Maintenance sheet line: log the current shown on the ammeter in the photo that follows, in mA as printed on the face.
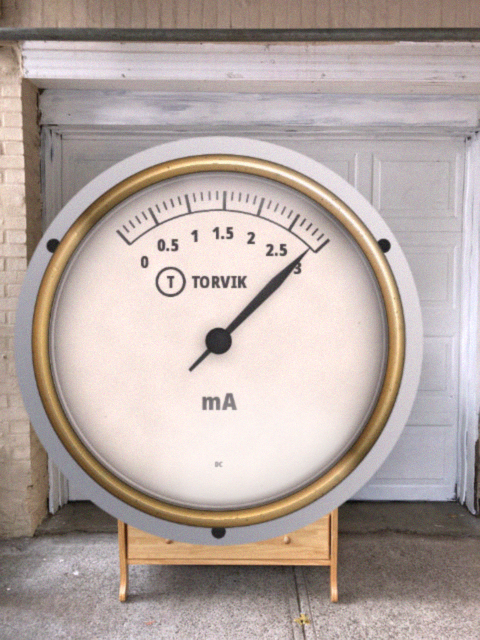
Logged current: 2.9 mA
